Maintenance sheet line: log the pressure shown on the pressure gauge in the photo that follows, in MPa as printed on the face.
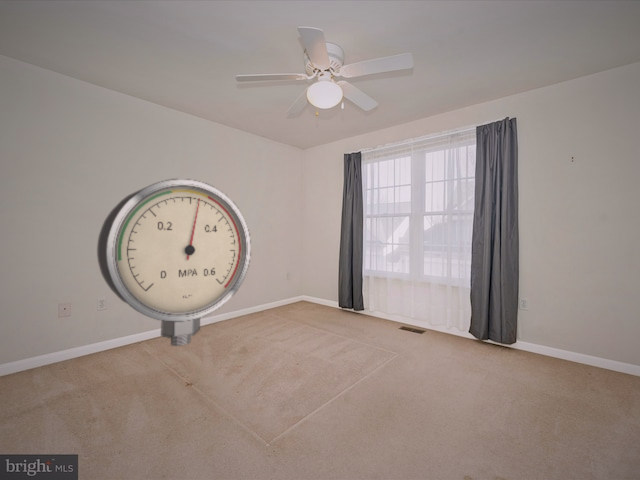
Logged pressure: 0.32 MPa
